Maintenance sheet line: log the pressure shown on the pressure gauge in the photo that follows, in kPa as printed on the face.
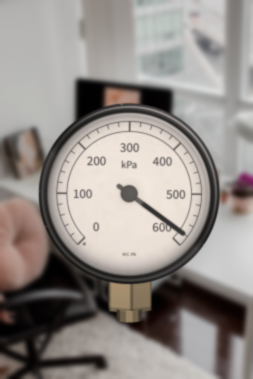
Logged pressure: 580 kPa
